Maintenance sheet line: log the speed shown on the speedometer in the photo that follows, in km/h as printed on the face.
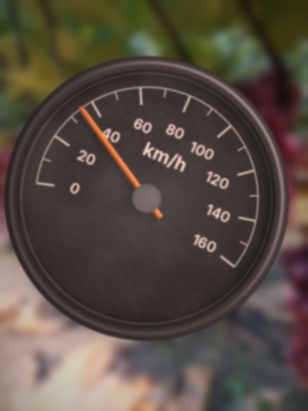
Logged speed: 35 km/h
